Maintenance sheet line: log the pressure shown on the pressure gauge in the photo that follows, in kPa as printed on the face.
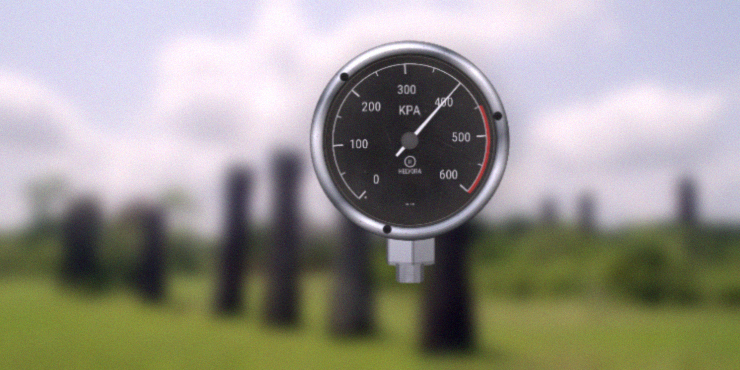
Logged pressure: 400 kPa
